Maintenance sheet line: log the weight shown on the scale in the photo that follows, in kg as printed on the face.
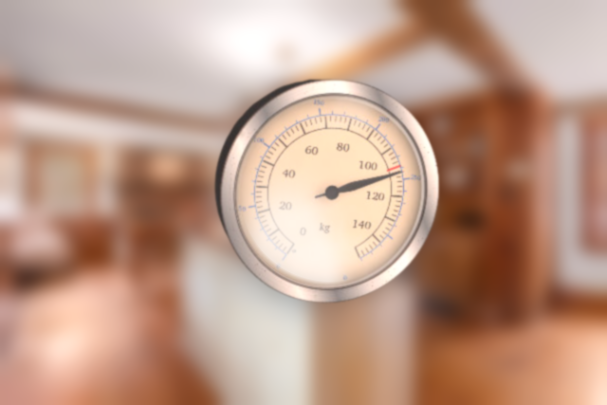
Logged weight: 110 kg
